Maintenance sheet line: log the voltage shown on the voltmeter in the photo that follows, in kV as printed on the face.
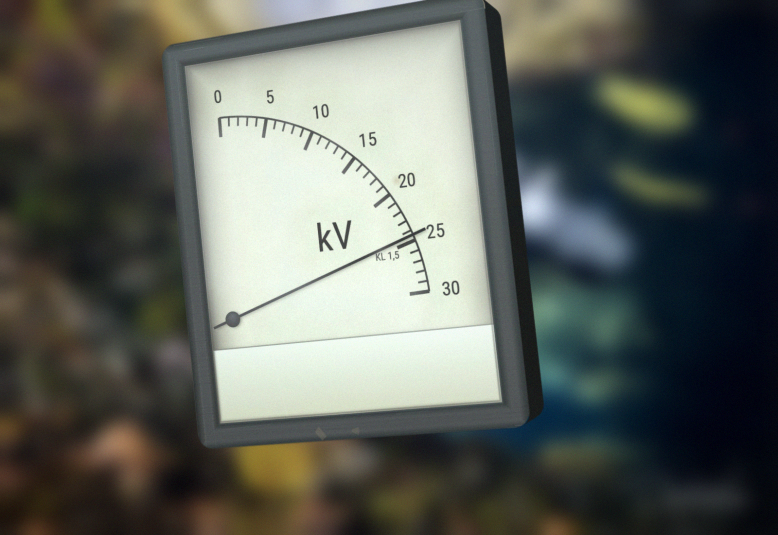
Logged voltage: 24.5 kV
